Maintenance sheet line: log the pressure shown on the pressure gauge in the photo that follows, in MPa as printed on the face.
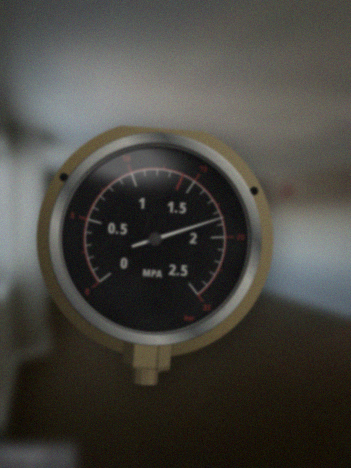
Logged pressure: 1.85 MPa
